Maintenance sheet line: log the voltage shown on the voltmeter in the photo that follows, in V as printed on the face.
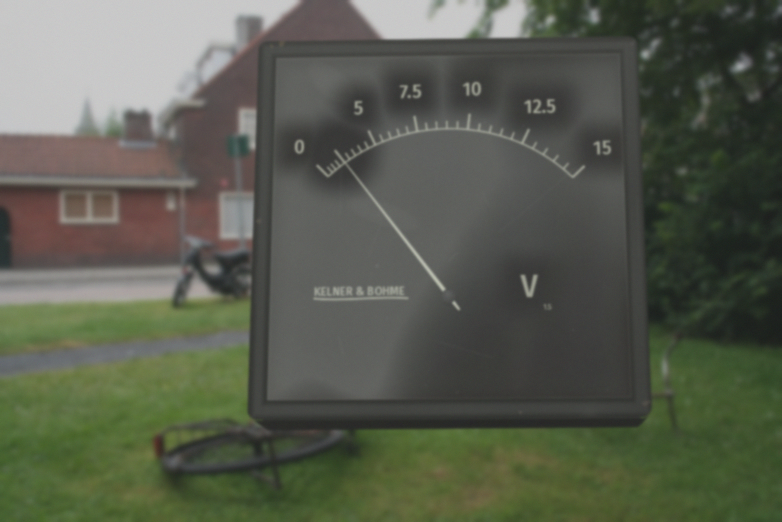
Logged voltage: 2.5 V
